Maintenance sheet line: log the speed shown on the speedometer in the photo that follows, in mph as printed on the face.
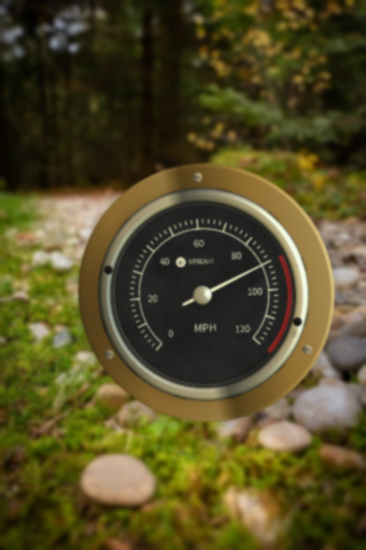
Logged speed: 90 mph
